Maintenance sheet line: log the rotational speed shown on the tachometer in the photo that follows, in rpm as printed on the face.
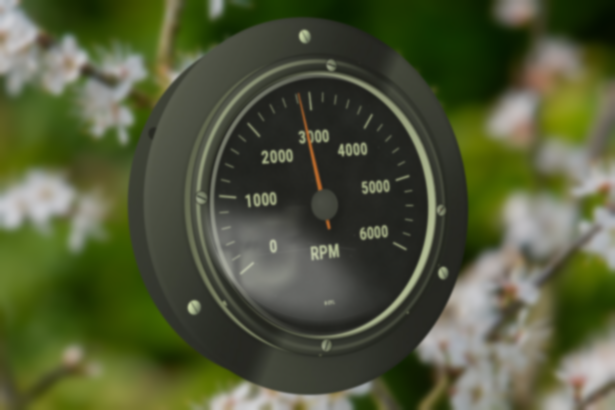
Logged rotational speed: 2800 rpm
